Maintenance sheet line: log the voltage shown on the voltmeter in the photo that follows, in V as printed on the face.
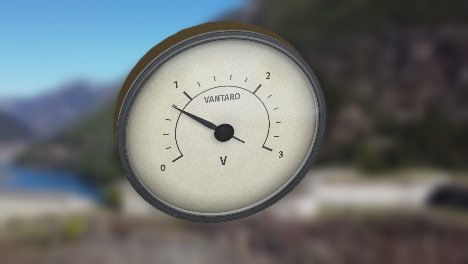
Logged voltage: 0.8 V
